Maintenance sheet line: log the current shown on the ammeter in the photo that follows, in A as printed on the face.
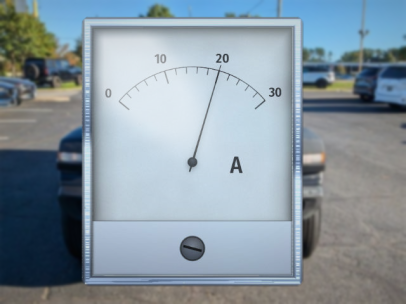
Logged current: 20 A
